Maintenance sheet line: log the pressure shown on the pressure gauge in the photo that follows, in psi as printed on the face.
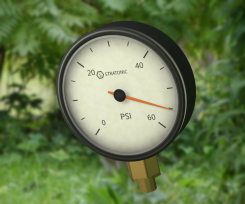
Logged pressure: 55 psi
